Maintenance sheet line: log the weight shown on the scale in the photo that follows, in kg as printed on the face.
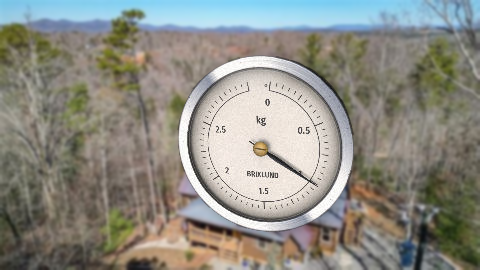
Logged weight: 1 kg
